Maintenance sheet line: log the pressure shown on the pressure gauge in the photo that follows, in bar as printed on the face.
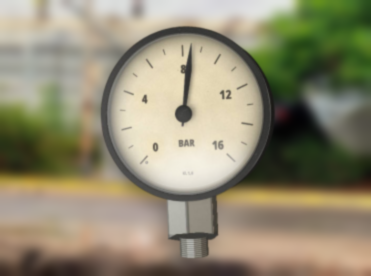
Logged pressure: 8.5 bar
